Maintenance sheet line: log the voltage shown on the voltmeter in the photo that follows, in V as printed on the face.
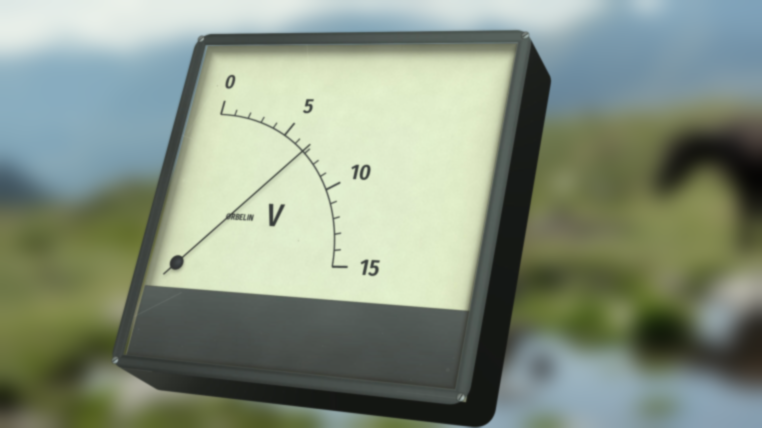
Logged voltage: 7 V
